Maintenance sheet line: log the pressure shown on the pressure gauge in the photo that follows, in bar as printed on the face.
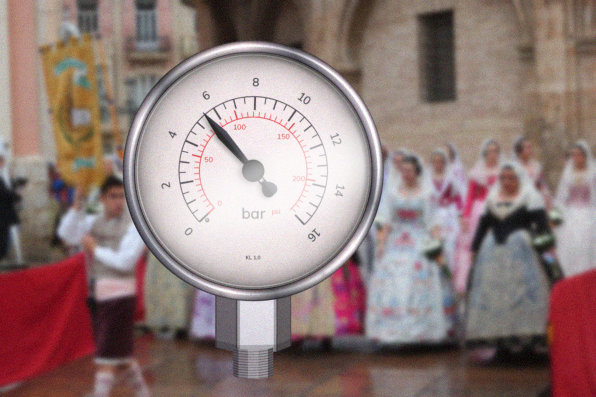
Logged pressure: 5.5 bar
